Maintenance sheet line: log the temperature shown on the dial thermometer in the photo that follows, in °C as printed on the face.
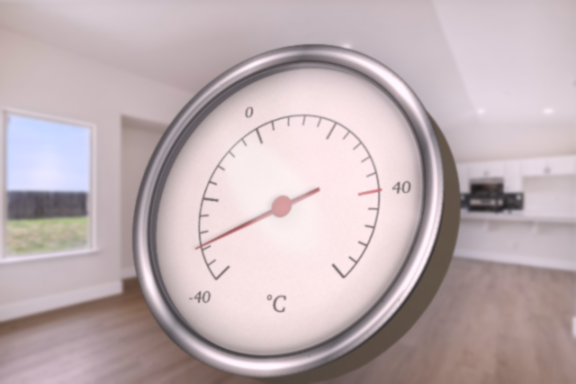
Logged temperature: -32 °C
